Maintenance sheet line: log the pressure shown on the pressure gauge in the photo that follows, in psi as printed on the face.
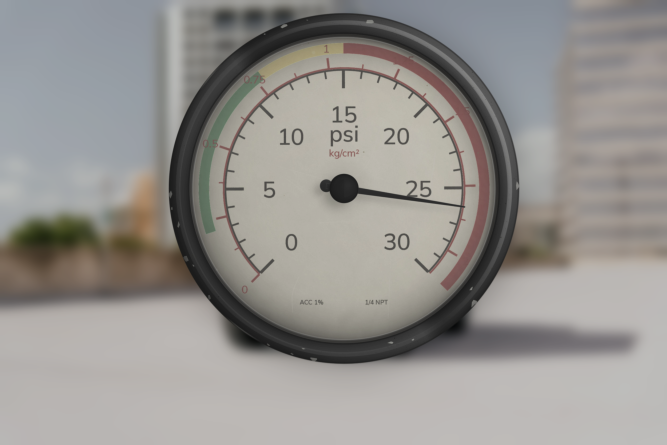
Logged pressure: 26 psi
